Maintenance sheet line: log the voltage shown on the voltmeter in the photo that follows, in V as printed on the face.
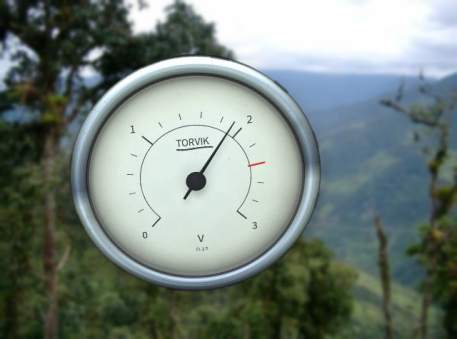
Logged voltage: 1.9 V
